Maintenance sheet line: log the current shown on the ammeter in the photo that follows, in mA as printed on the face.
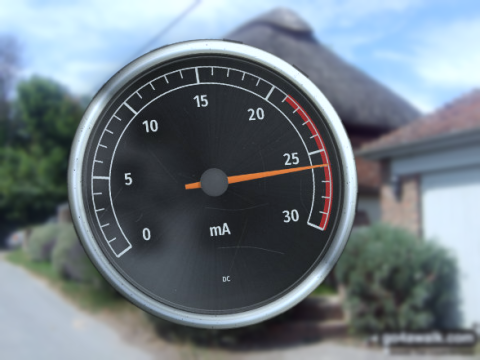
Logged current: 26 mA
